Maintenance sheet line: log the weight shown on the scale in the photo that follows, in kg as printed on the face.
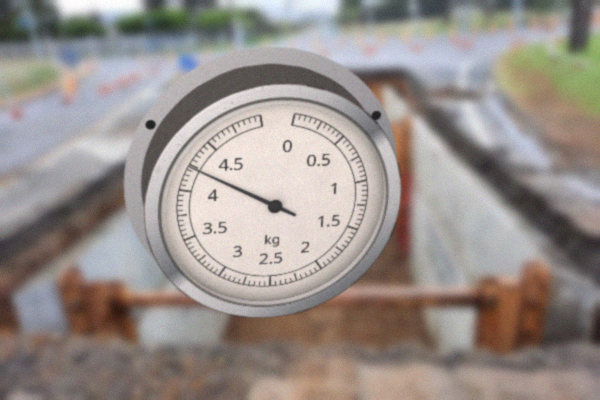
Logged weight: 4.25 kg
